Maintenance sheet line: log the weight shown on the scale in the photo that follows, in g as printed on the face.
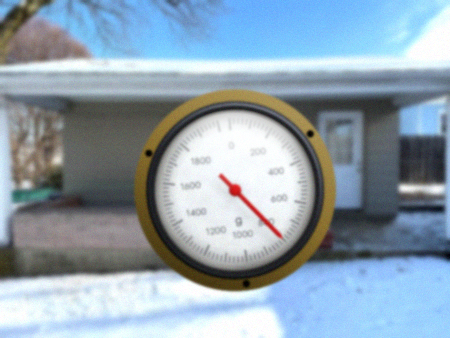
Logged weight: 800 g
